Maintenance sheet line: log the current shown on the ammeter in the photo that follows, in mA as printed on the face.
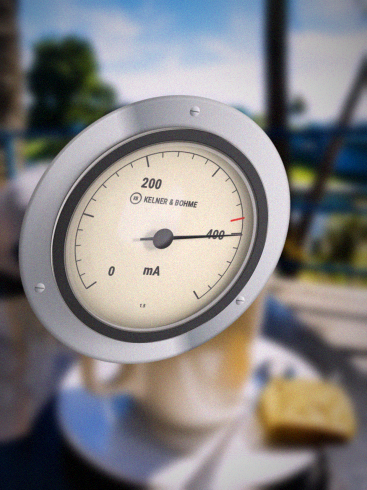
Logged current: 400 mA
